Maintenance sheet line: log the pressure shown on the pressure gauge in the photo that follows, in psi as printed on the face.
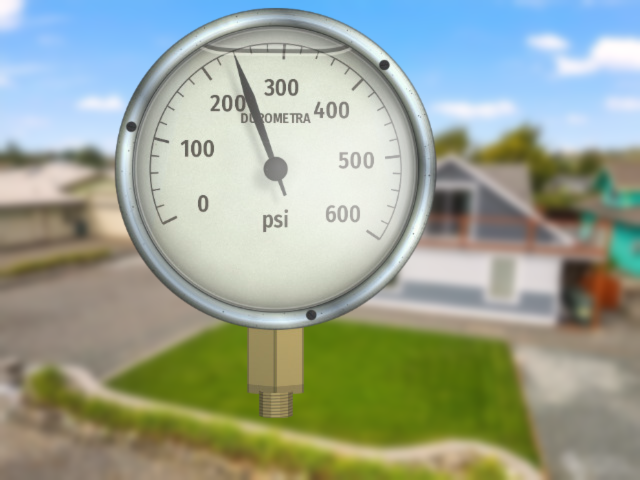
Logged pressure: 240 psi
